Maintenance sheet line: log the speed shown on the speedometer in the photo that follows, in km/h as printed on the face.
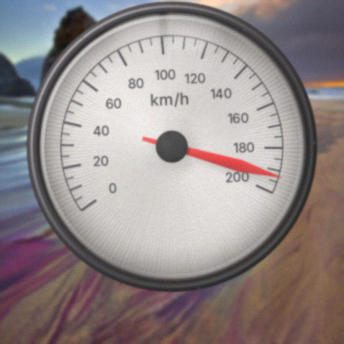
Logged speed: 192.5 km/h
